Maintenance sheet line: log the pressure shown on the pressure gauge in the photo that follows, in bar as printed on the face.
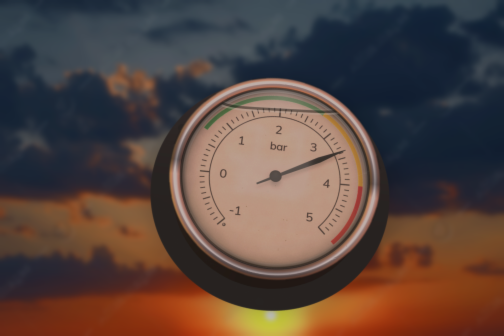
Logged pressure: 3.4 bar
